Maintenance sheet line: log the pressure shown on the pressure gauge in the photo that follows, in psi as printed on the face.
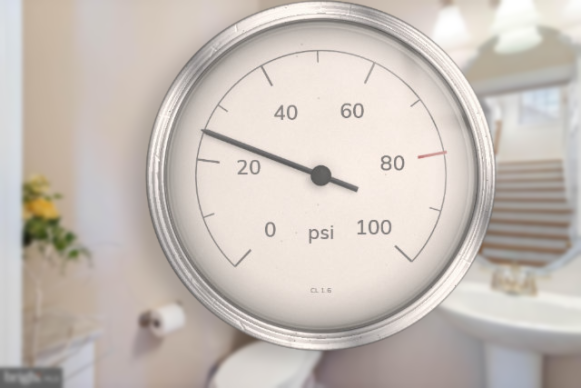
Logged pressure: 25 psi
